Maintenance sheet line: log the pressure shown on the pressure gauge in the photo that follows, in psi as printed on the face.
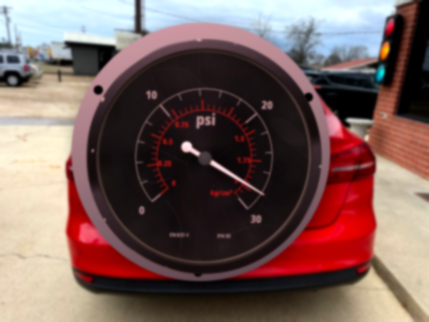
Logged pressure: 28 psi
